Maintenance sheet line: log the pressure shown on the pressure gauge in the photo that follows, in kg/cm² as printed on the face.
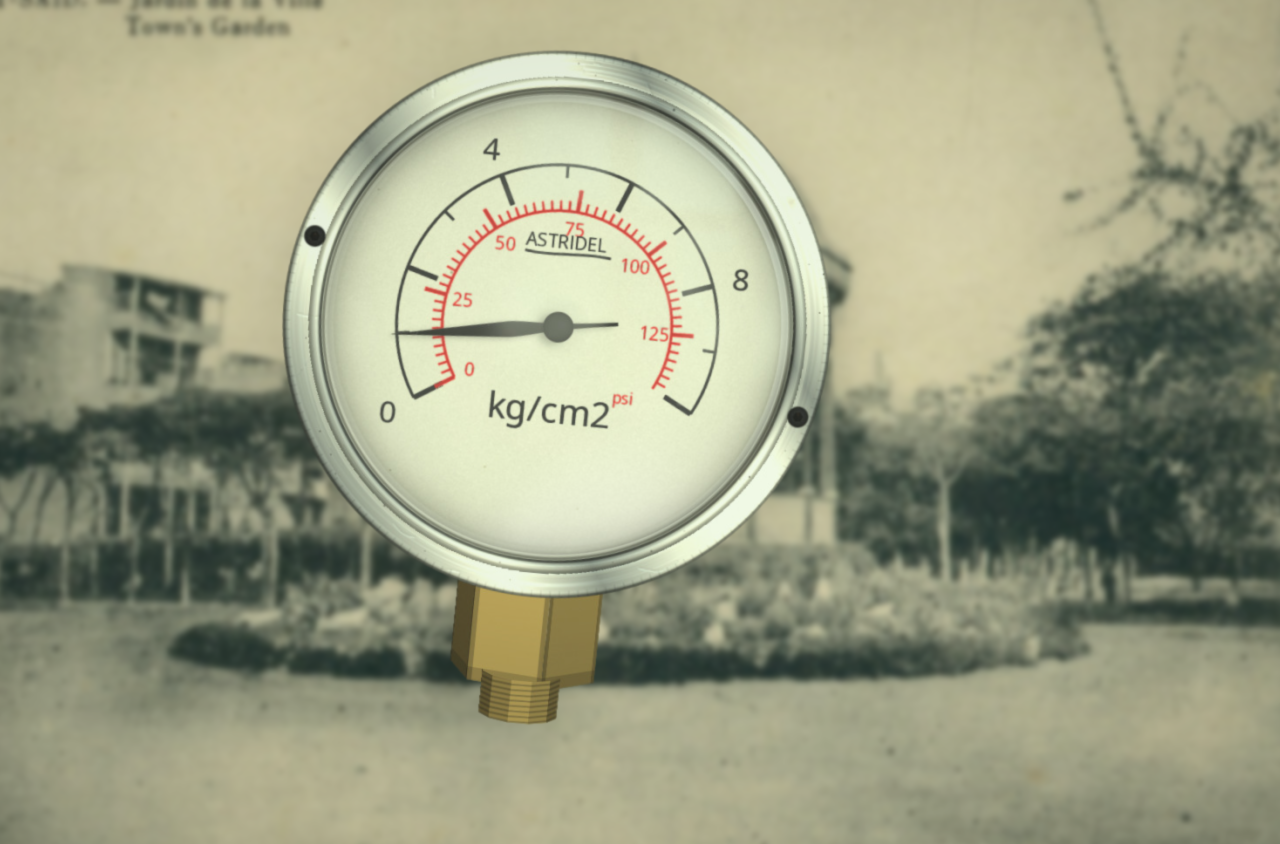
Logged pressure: 1 kg/cm²
